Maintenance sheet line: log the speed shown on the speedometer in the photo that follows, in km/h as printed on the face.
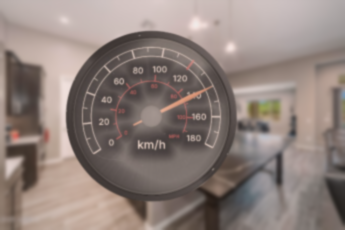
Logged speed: 140 km/h
